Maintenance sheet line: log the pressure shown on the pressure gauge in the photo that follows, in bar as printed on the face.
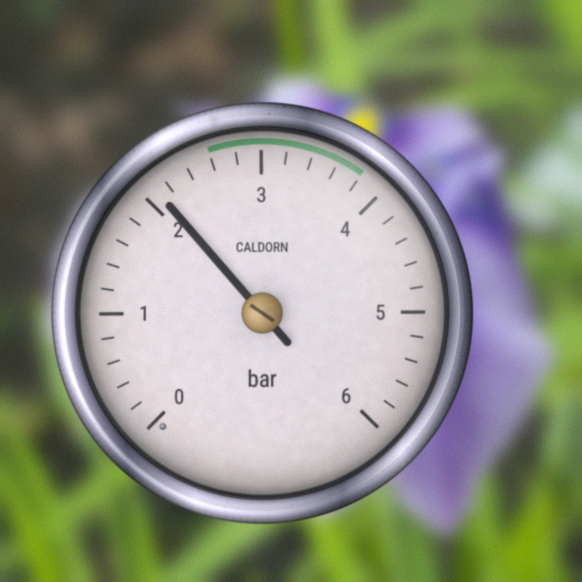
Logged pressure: 2.1 bar
